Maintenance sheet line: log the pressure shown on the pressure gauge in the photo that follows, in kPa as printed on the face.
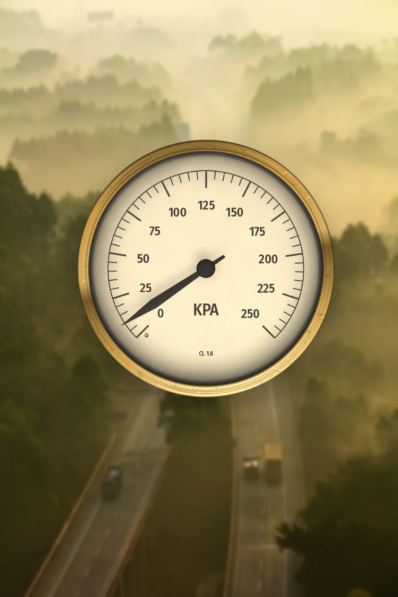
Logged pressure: 10 kPa
